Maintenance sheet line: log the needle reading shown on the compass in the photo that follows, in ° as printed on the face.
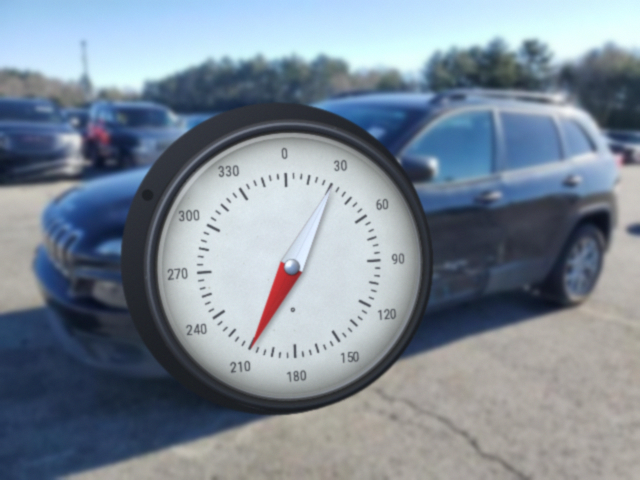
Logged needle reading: 210 °
